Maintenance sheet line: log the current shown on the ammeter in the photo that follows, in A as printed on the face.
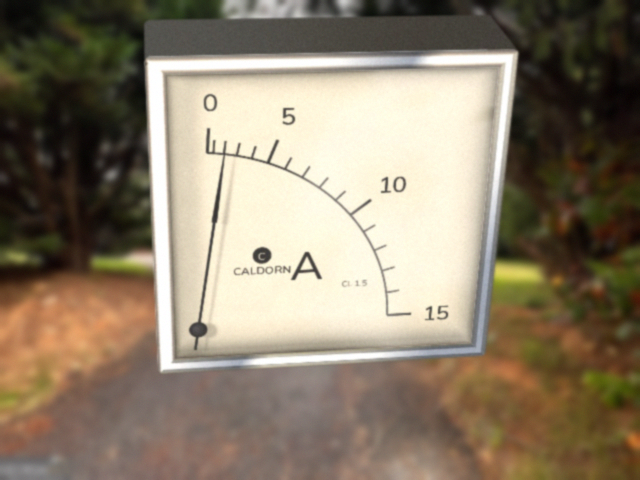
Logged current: 2 A
